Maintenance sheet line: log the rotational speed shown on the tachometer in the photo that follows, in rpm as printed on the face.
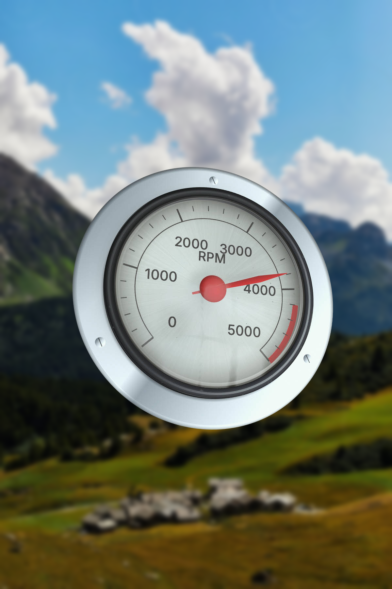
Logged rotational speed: 3800 rpm
